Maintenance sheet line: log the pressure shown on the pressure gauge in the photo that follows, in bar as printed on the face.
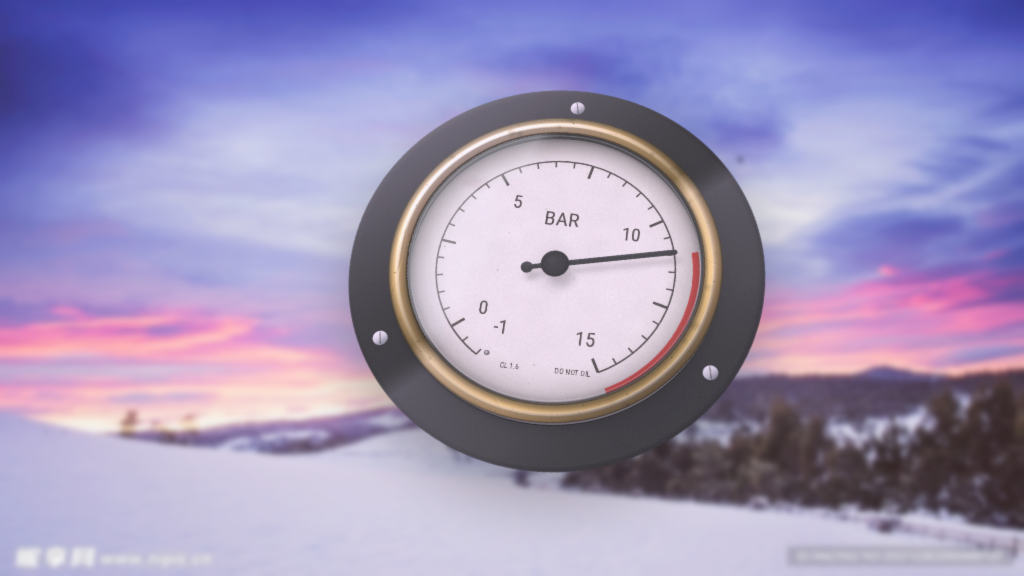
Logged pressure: 11 bar
